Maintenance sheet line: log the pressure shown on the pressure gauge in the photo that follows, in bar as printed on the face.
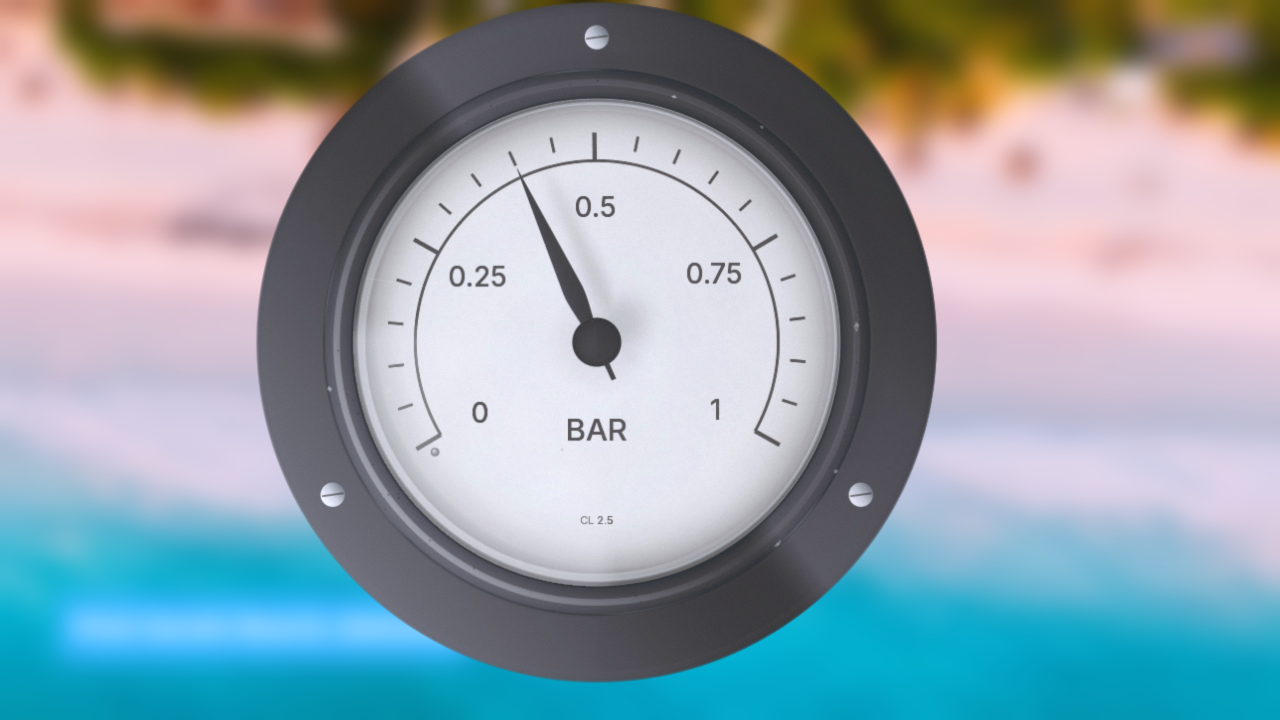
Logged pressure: 0.4 bar
